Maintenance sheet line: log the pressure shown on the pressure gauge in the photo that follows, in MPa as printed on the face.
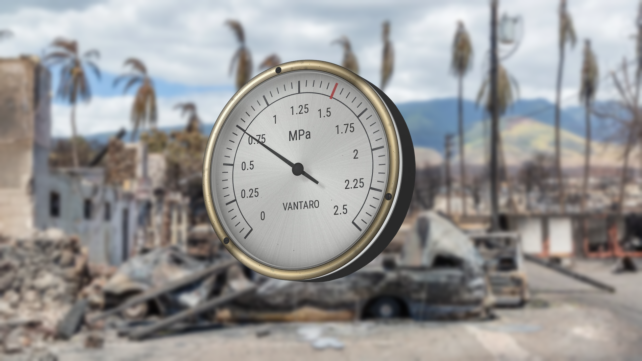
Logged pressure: 0.75 MPa
